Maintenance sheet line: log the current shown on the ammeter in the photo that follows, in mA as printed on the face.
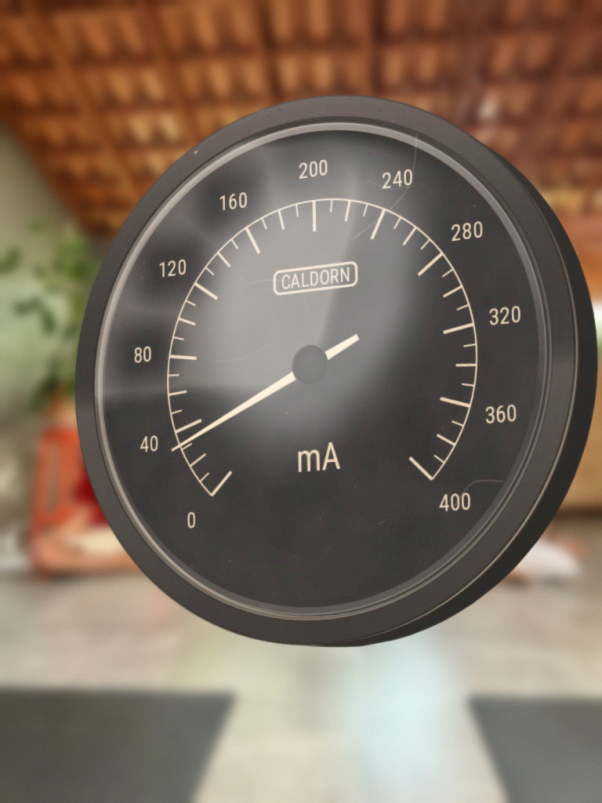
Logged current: 30 mA
